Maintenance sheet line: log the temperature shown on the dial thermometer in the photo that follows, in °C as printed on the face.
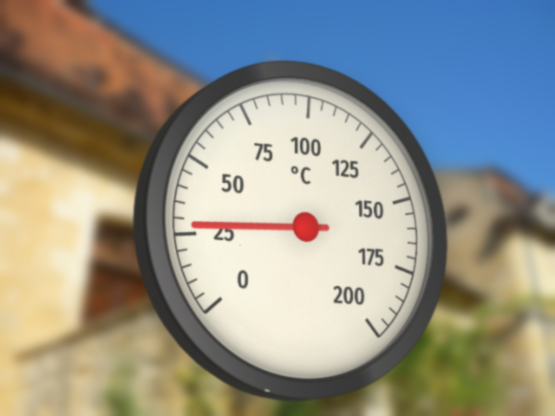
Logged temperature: 27.5 °C
